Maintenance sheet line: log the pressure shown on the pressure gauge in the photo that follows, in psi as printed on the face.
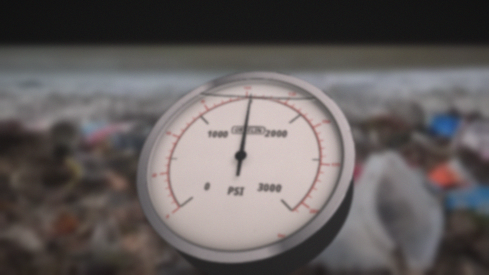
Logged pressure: 1500 psi
